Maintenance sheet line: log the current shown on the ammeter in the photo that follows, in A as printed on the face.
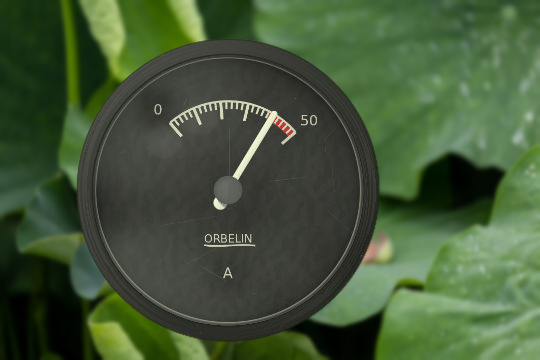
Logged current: 40 A
